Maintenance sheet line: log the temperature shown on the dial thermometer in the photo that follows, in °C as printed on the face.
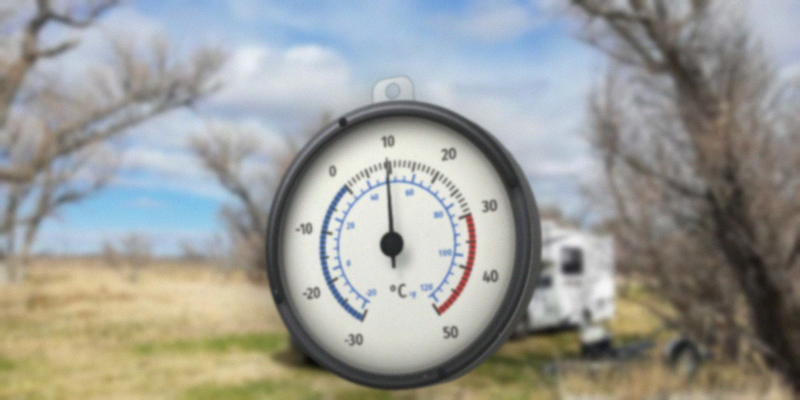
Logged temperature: 10 °C
